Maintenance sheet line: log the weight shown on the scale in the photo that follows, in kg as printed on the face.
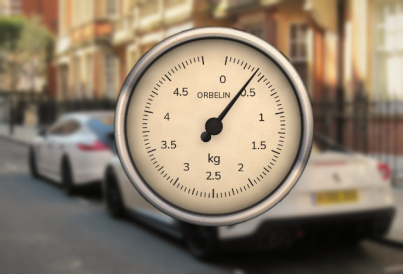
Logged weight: 0.4 kg
